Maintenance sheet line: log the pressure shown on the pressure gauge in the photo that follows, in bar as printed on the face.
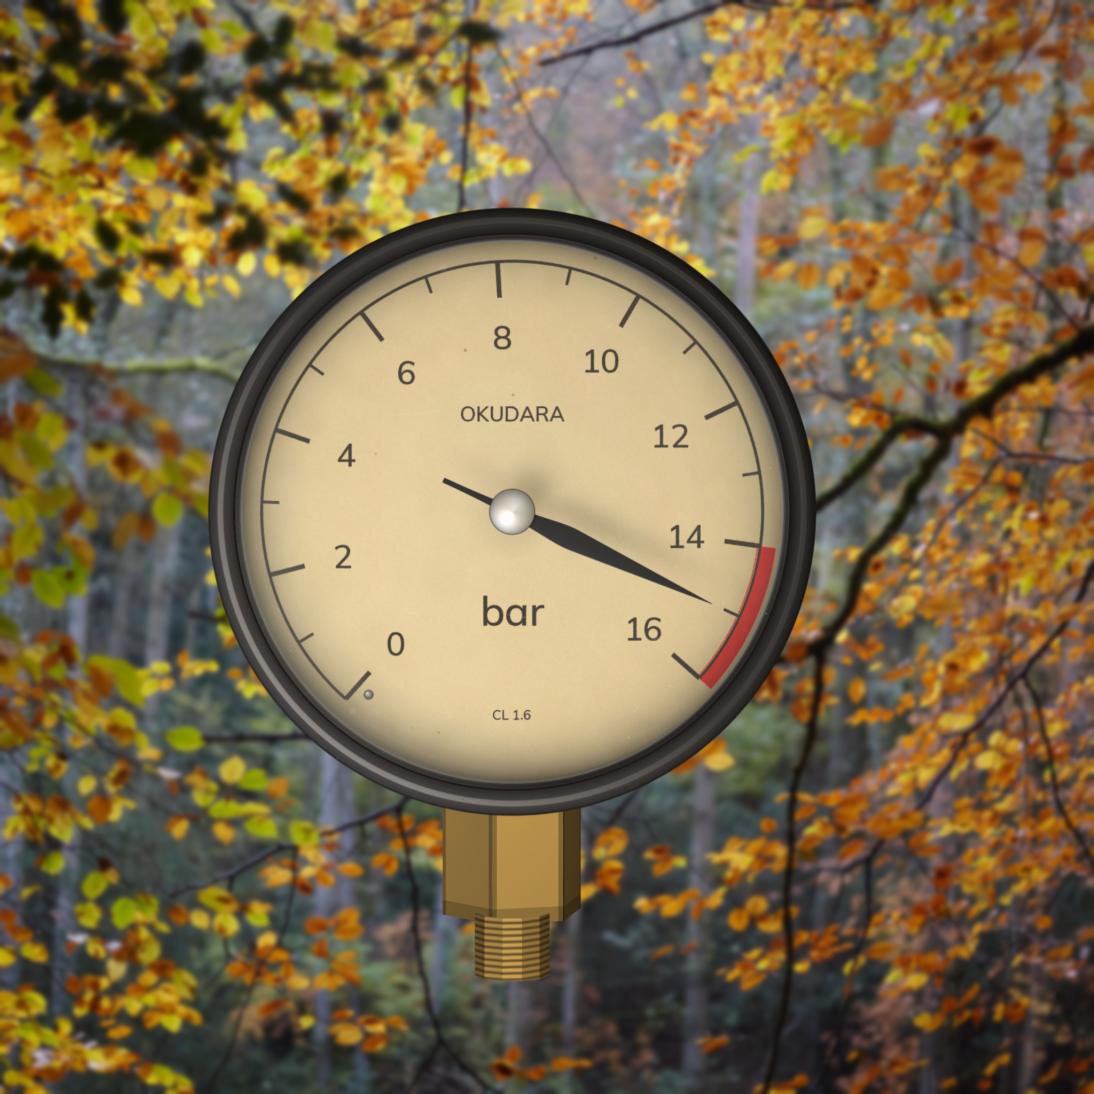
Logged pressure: 15 bar
